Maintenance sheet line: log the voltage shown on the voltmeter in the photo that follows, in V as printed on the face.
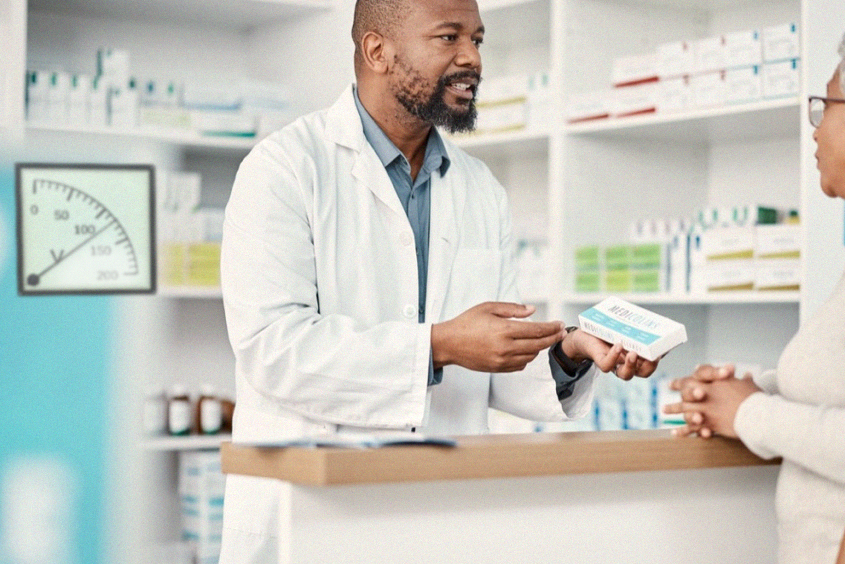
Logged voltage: 120 V
